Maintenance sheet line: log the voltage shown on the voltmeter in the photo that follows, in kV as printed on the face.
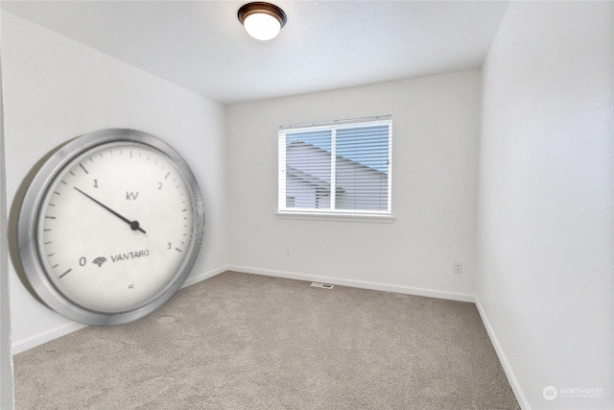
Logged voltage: 0.8 kV
